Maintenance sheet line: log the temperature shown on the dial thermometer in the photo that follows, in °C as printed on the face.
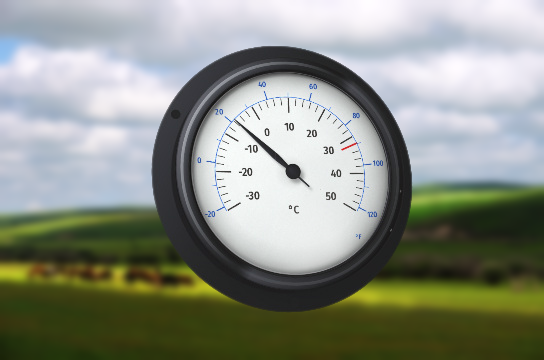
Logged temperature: -6 °C
